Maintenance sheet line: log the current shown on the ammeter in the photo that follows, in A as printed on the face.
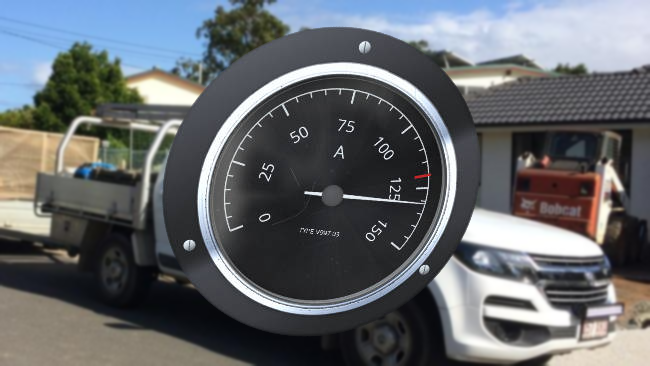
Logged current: 130 A
